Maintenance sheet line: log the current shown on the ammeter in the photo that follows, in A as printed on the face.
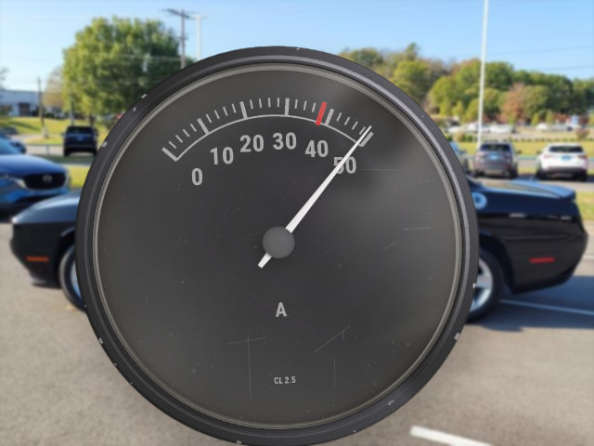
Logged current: 49 A
